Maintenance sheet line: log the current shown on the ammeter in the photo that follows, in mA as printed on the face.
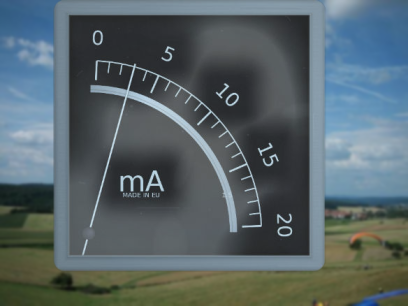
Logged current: 3 mA
